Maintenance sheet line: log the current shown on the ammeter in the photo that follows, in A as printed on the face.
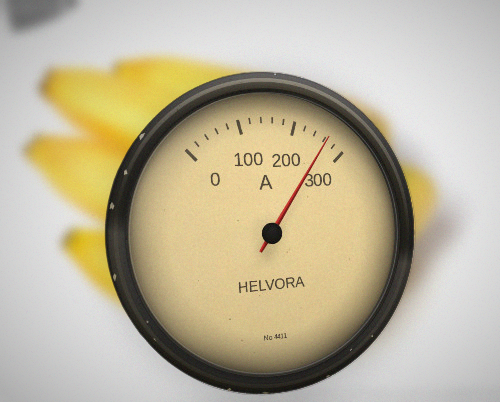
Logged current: 260 A
